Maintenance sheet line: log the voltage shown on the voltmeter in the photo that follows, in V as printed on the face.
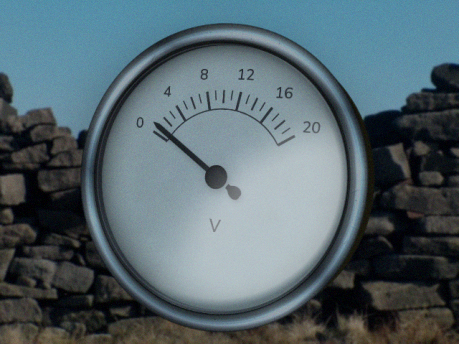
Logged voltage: 1 V
